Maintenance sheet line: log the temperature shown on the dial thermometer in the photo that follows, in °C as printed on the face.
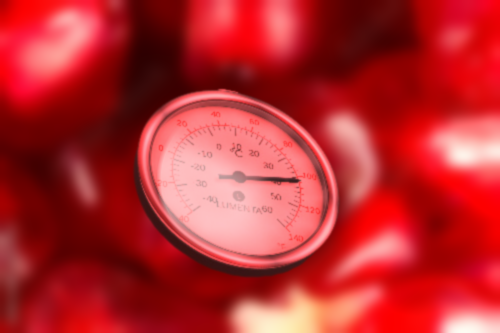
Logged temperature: 40 °C
